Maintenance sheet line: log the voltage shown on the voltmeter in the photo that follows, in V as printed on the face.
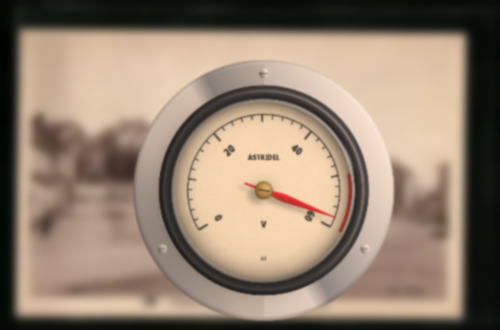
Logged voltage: 58 V
